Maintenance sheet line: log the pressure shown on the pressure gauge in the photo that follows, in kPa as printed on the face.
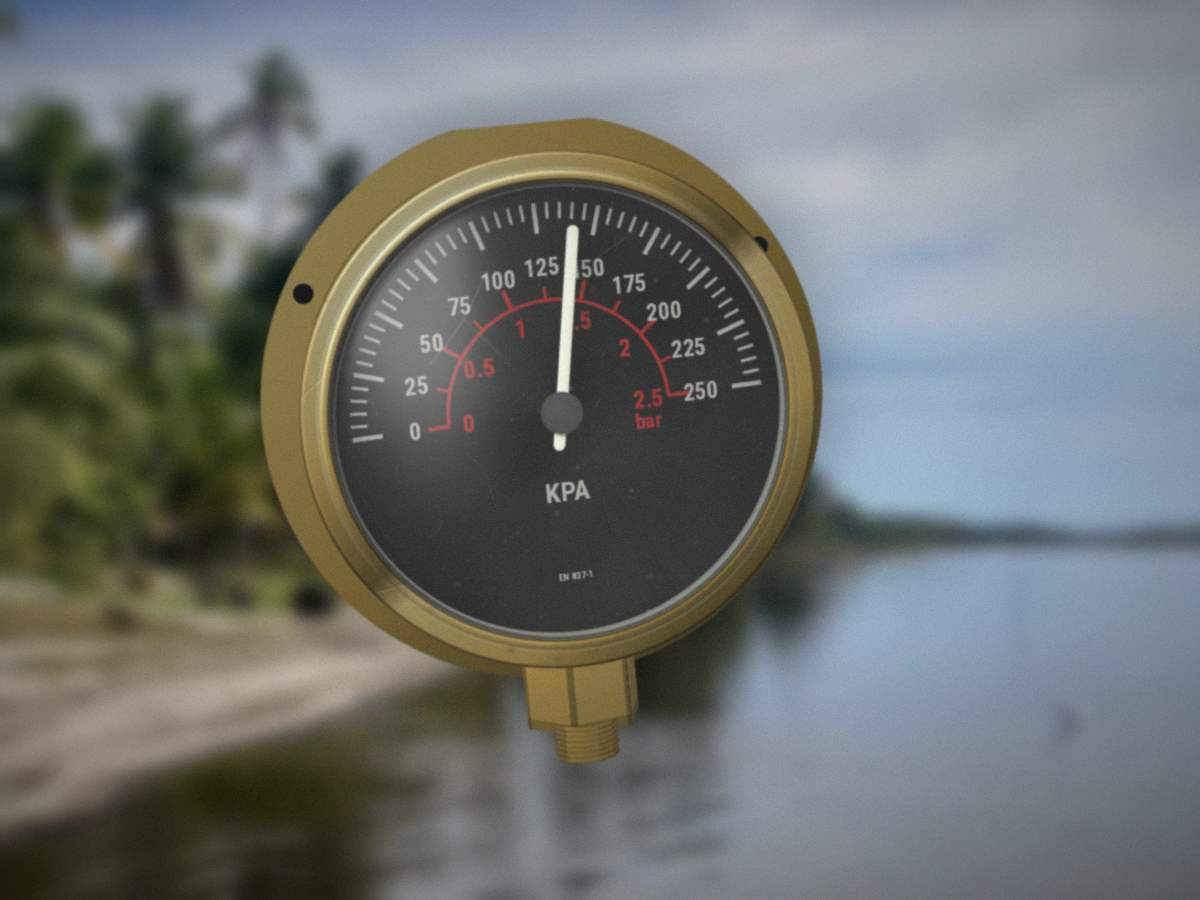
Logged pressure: 140 kPa
